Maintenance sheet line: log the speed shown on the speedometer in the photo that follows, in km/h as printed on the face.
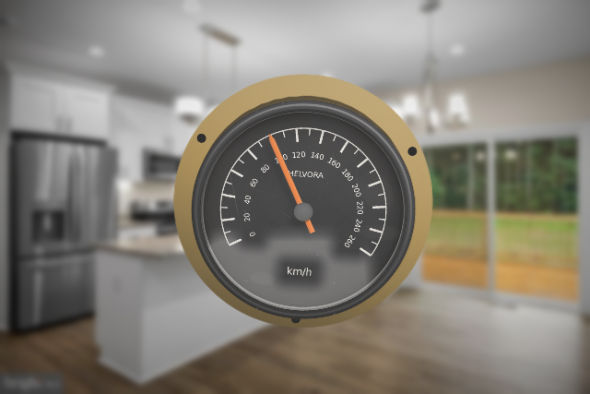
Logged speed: 100 km/h
